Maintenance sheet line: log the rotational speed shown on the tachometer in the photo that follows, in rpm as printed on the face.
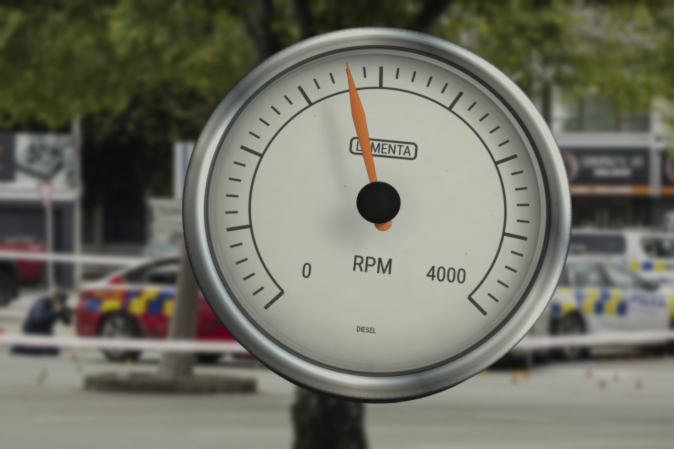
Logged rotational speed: 1800 rpm
